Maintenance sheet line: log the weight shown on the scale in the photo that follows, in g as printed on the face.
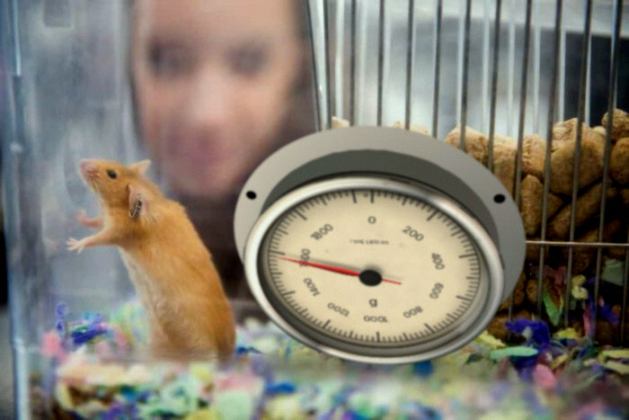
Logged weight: 1600 g
